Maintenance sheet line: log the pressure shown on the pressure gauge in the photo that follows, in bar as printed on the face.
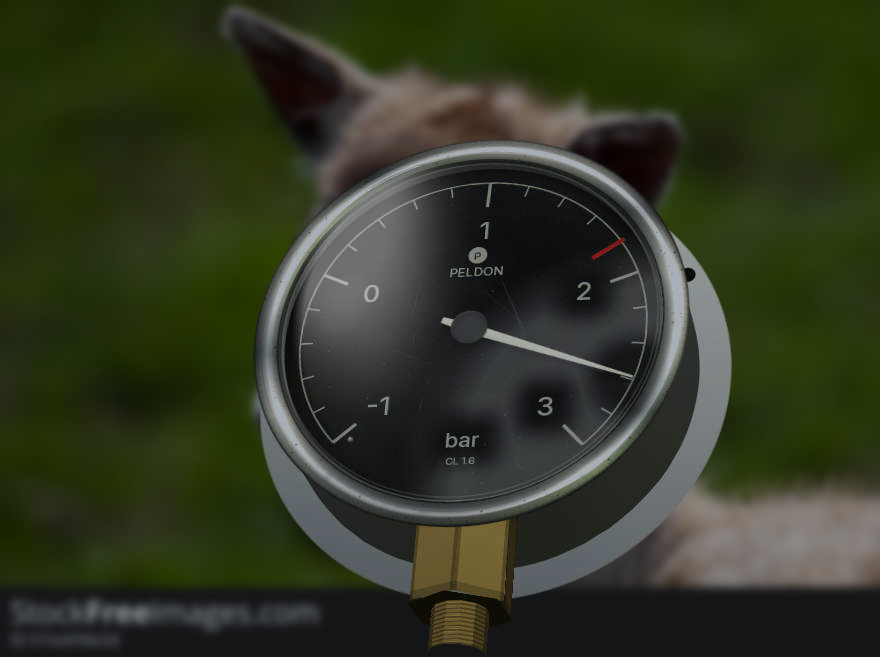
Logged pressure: 2.6 bar
